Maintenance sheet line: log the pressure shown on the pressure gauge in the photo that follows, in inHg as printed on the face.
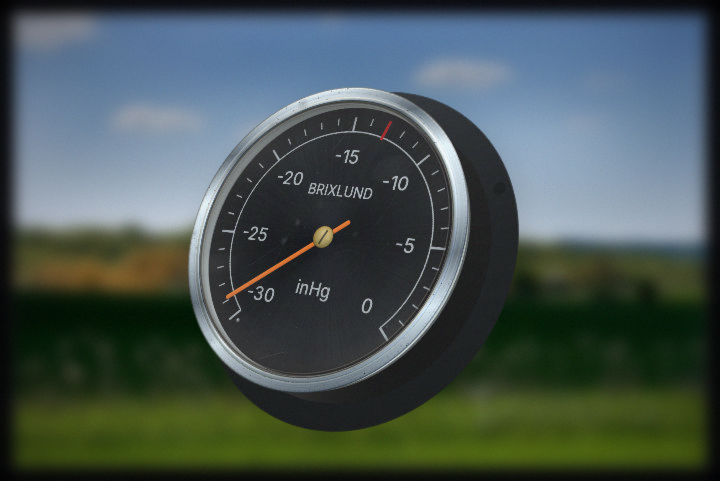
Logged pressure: -29 inHg
